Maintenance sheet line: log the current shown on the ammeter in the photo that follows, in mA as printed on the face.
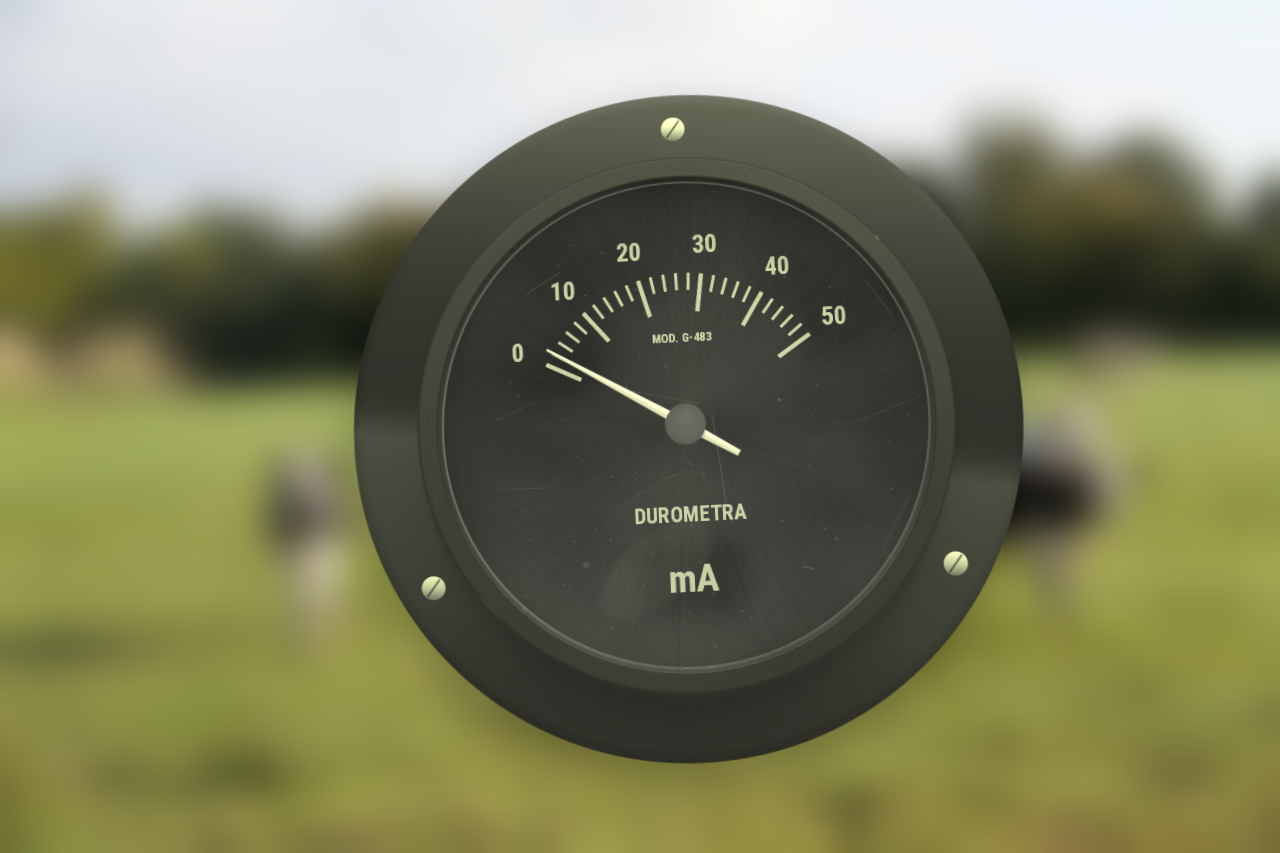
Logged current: 2 mA
